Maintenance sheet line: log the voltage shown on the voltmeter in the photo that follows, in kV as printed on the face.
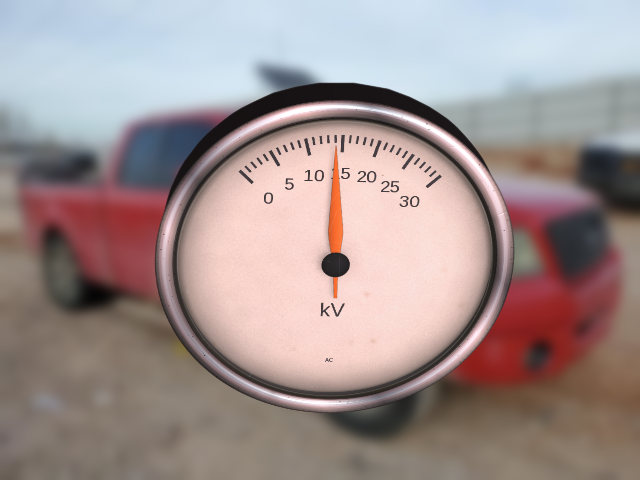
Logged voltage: 14 kV
